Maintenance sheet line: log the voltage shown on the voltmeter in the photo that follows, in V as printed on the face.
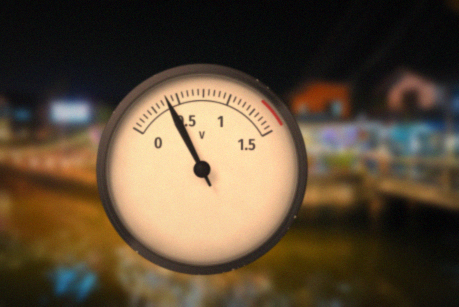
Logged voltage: 0.4 V
